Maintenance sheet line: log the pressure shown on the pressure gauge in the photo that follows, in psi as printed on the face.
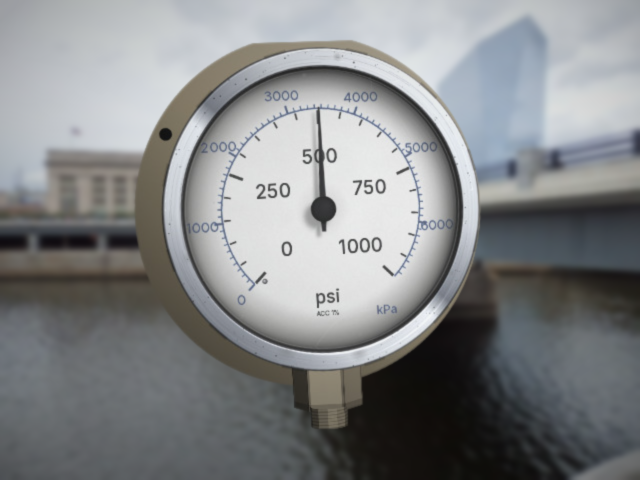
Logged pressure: 500 psi
